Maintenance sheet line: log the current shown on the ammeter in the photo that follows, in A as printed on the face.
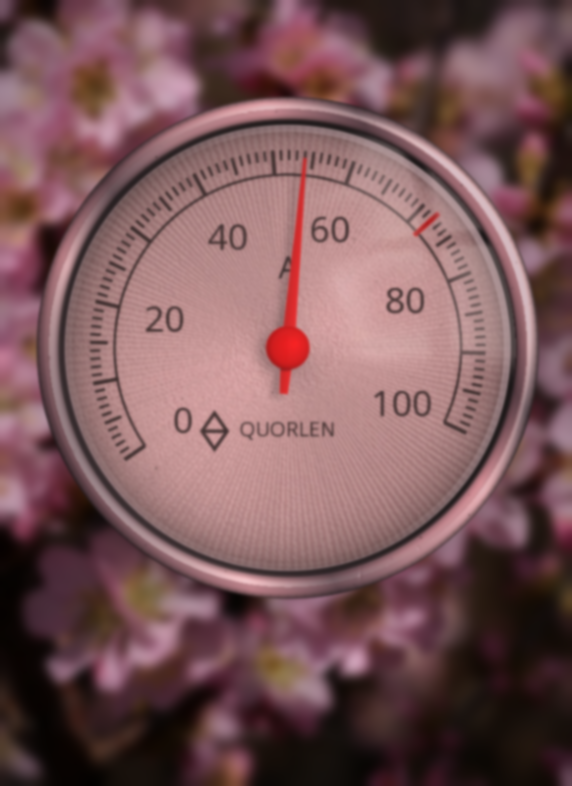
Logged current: 54 A
